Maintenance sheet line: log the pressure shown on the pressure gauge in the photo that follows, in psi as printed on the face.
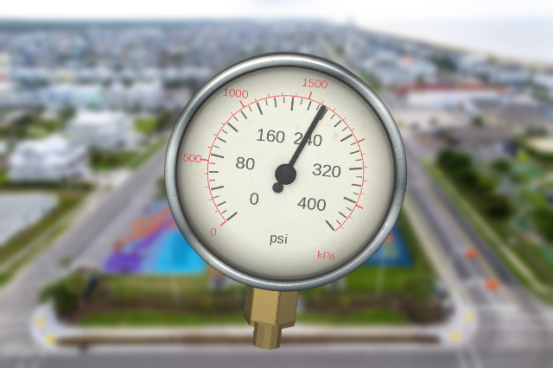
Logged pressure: 235 psi
